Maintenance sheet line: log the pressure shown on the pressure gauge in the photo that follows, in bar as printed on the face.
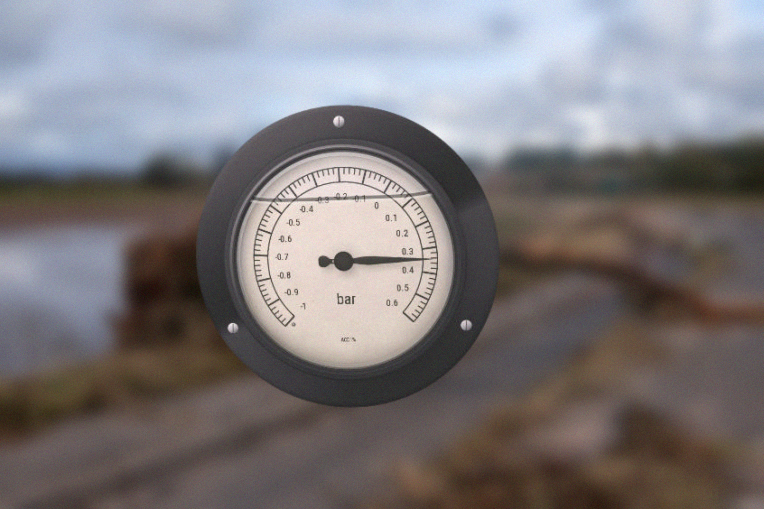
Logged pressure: 0.34 bar
